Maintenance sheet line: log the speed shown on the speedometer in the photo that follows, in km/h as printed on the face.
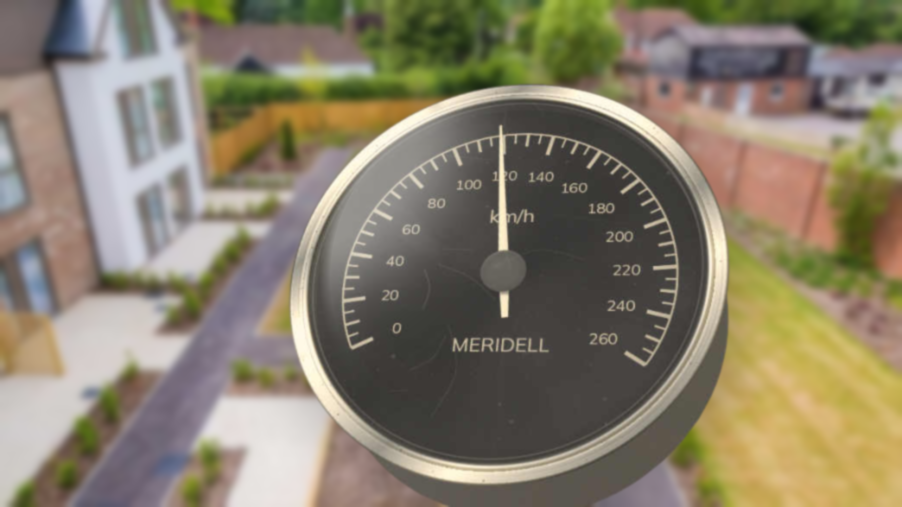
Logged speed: 120 km/h
